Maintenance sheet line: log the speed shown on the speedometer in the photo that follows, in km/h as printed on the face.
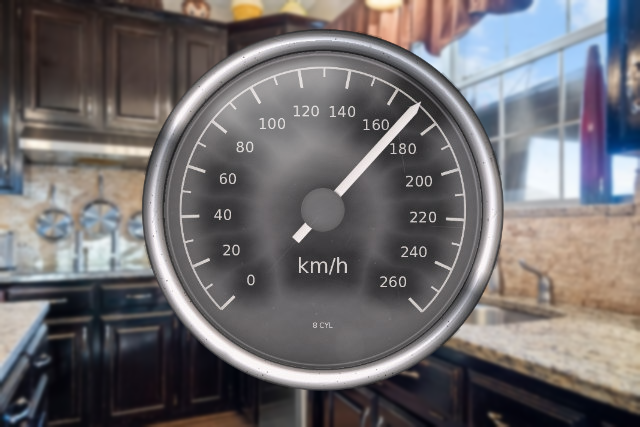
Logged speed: 170 km/h
